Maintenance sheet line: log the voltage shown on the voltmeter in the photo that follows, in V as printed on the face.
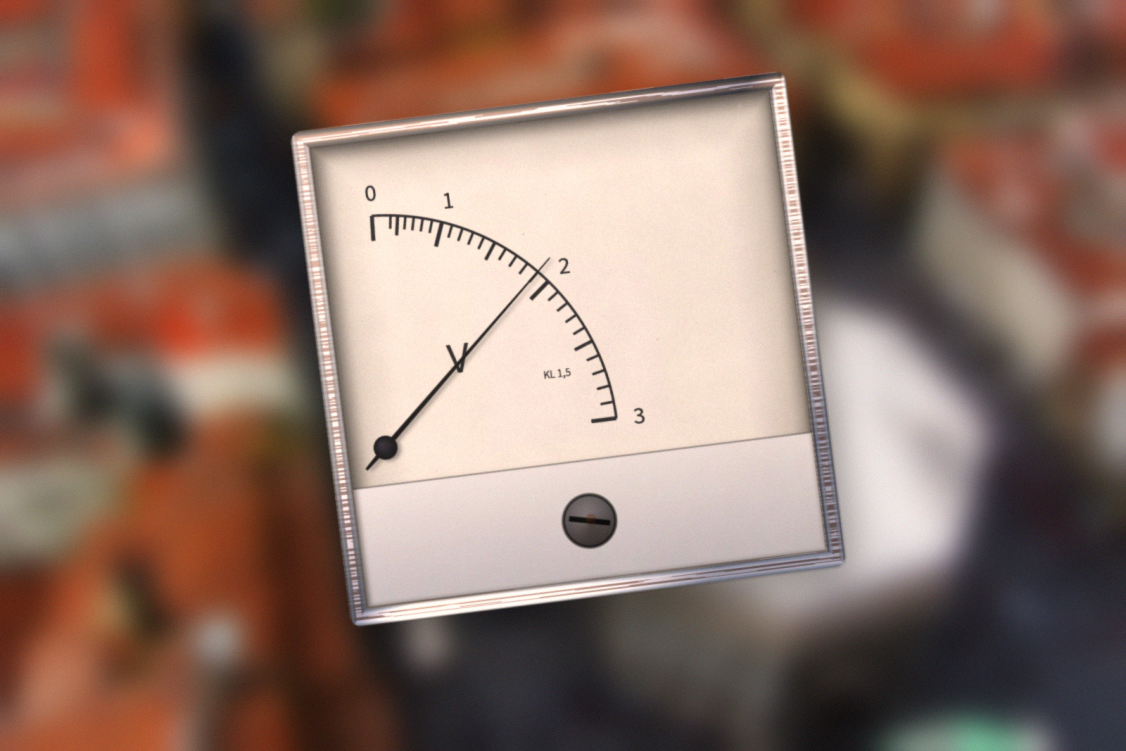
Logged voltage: 1.9 V
